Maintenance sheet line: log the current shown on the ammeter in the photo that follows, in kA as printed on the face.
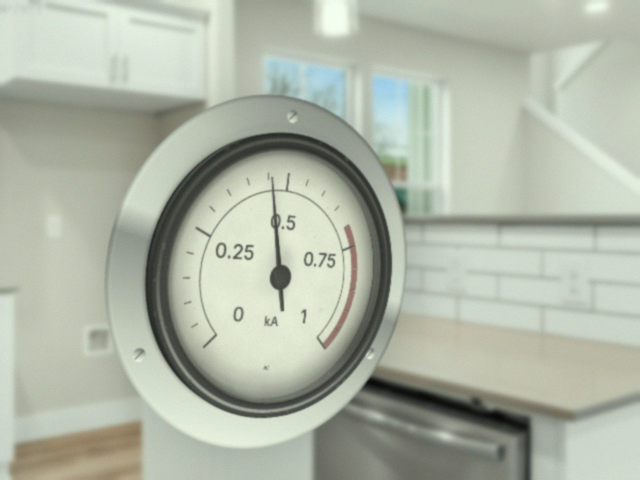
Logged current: 0.45 kA
